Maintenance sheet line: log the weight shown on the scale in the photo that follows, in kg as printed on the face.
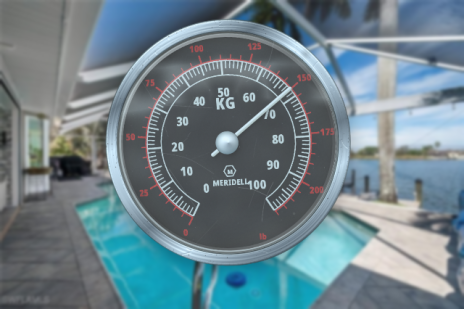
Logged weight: 68 kg
